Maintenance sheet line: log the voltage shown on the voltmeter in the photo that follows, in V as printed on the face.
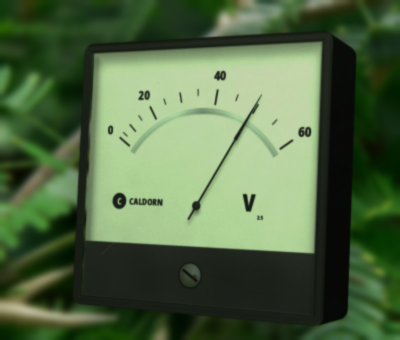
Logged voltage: 50 V
